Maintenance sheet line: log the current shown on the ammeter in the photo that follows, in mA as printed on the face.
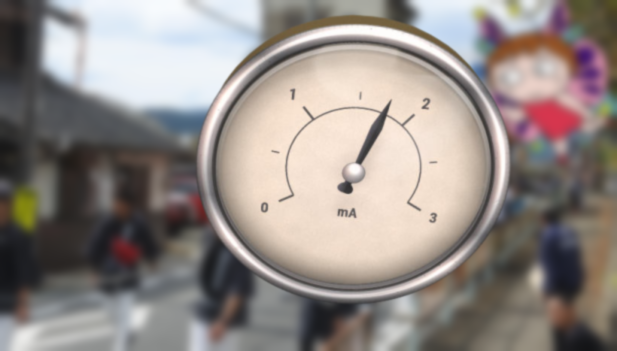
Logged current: 1.75 mA
